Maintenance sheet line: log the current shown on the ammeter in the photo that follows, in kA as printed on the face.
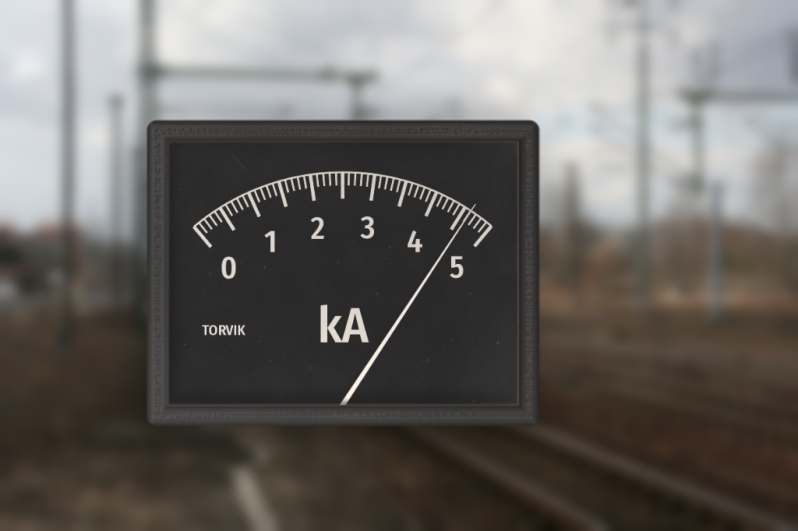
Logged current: 4.6 kA
